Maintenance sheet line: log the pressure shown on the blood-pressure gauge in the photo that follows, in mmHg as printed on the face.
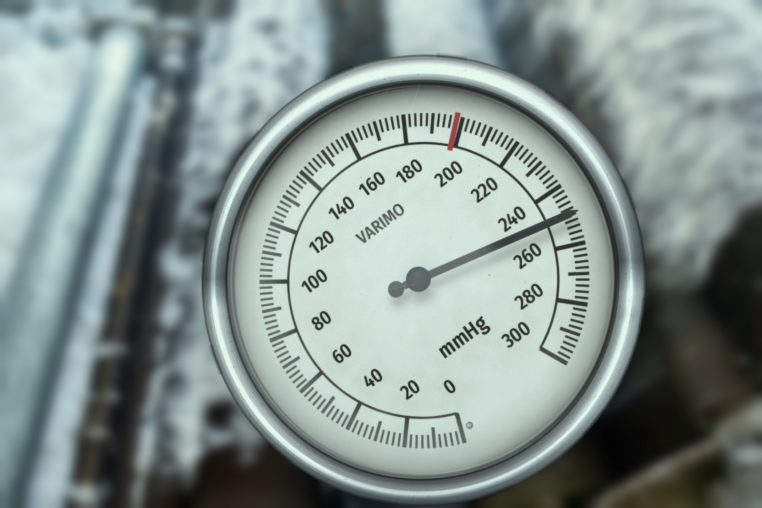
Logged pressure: 250 mmHg
